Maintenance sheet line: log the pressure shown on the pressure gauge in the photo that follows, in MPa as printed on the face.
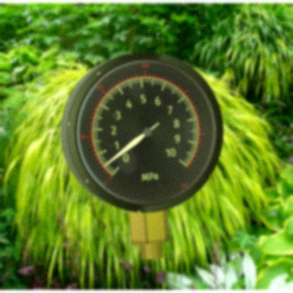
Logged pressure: 0.5 MPa
